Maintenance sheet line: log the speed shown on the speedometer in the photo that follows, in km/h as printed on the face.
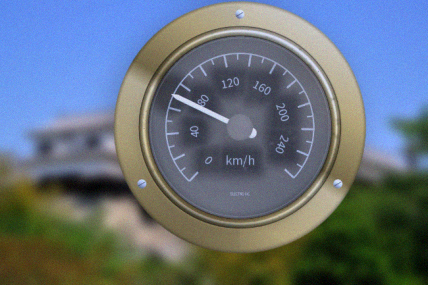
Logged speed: 70 km/h
